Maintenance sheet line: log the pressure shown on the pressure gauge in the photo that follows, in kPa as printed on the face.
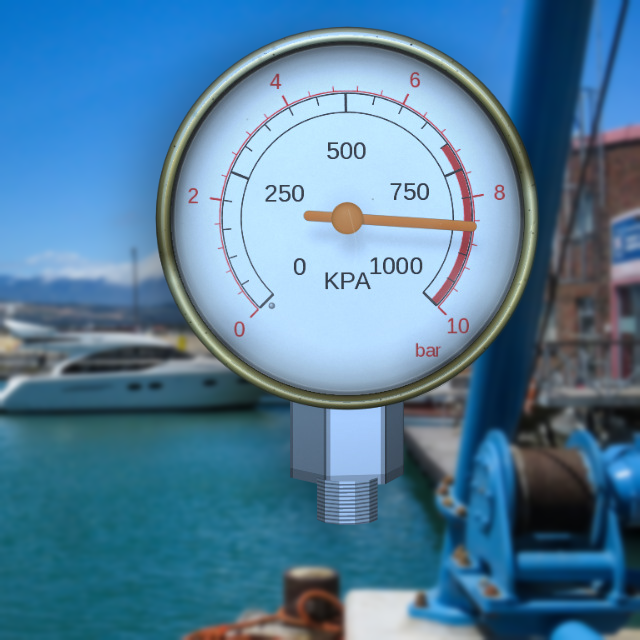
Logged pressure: 850 kPa
